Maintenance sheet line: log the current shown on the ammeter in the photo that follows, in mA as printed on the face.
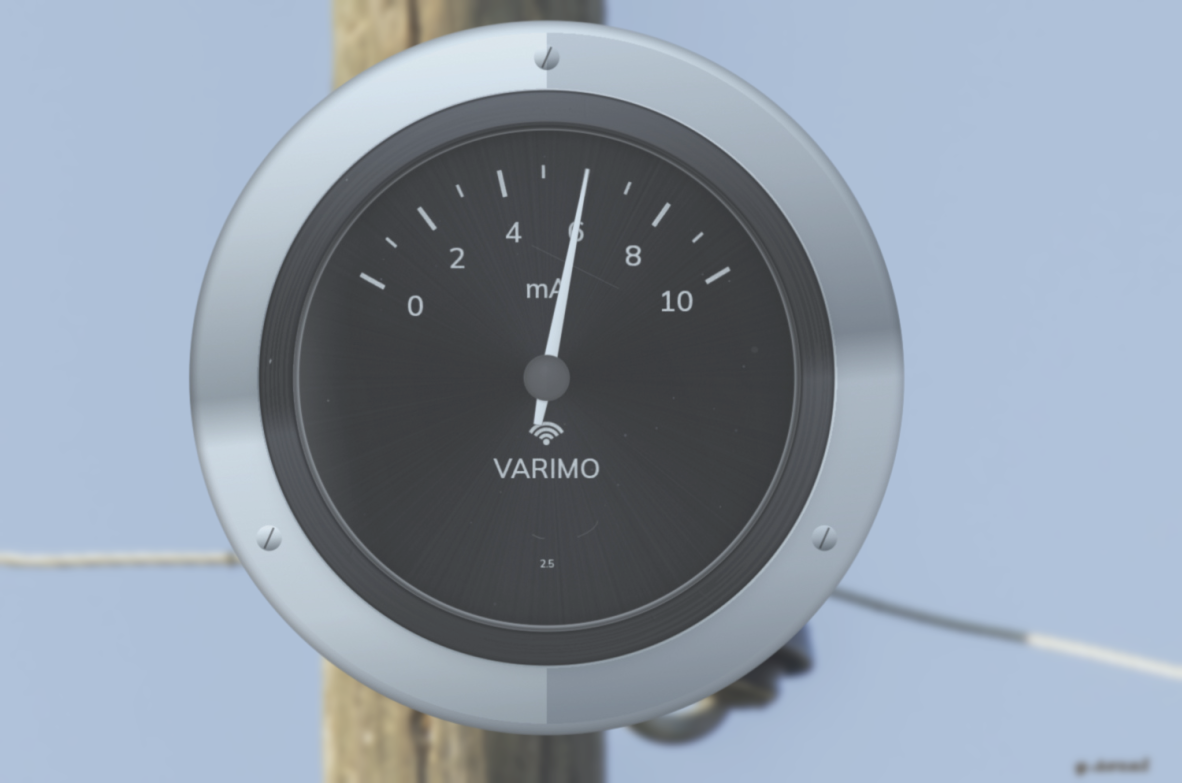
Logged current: 6 mA
